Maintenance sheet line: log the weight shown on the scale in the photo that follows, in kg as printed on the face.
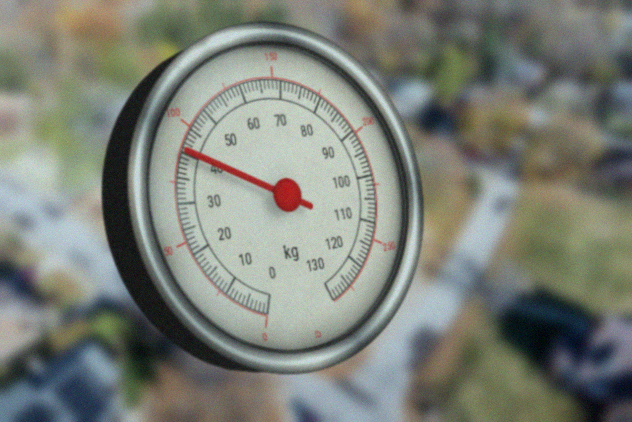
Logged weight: 40 kg
